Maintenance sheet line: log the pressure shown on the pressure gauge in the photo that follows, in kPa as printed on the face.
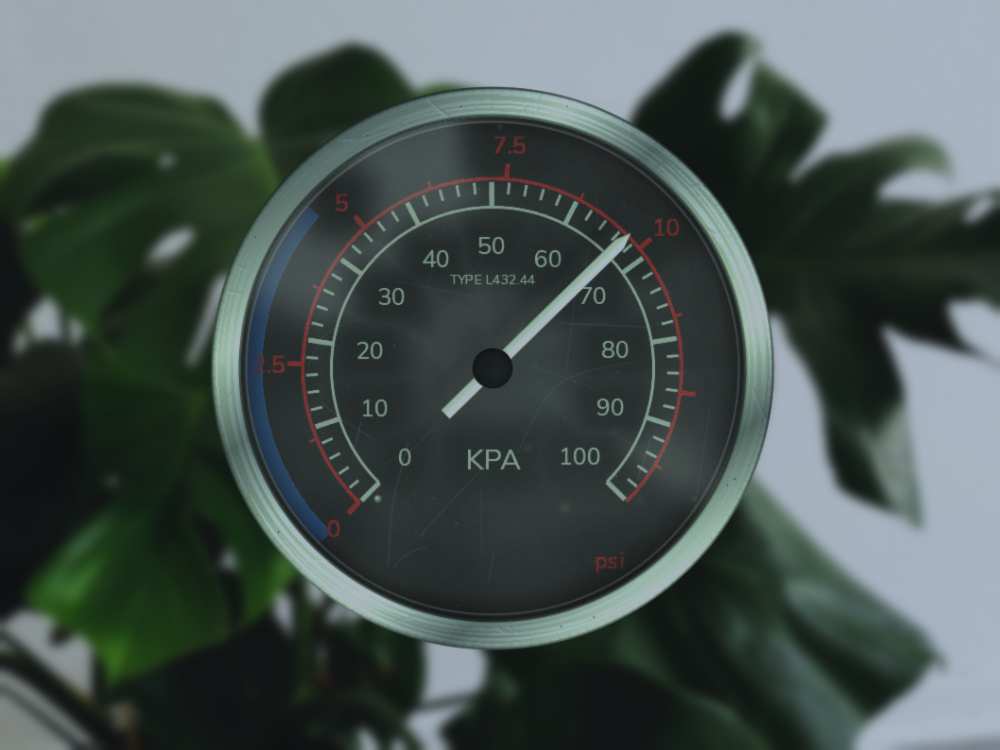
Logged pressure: 67 kPa
